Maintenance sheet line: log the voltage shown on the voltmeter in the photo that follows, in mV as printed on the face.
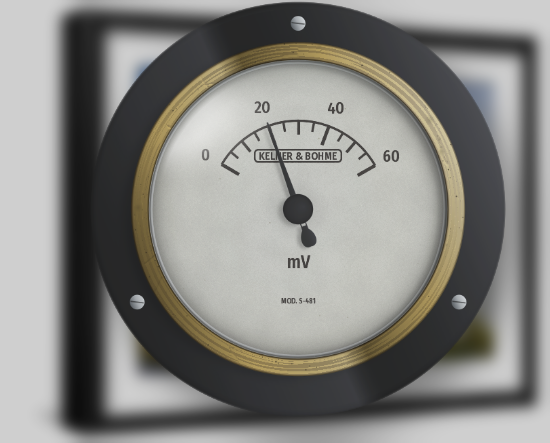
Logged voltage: 20 mV
